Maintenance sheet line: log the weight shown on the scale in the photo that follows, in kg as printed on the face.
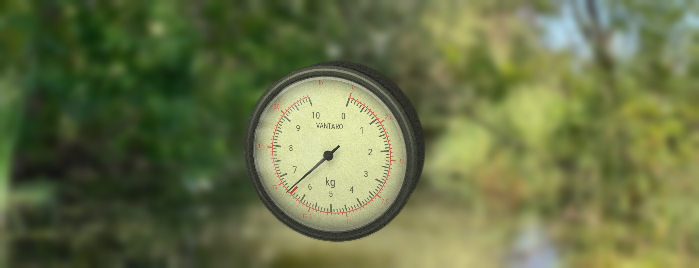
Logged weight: 6.5 kg
